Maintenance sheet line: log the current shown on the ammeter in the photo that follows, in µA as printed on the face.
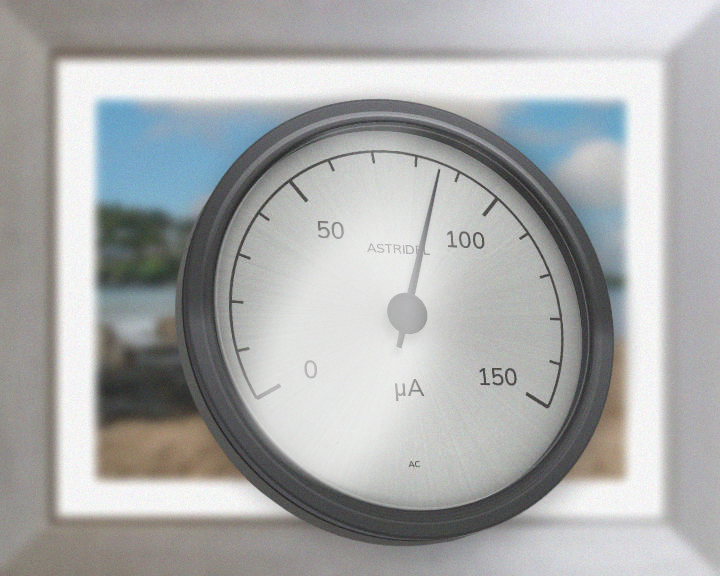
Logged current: 85 µA
